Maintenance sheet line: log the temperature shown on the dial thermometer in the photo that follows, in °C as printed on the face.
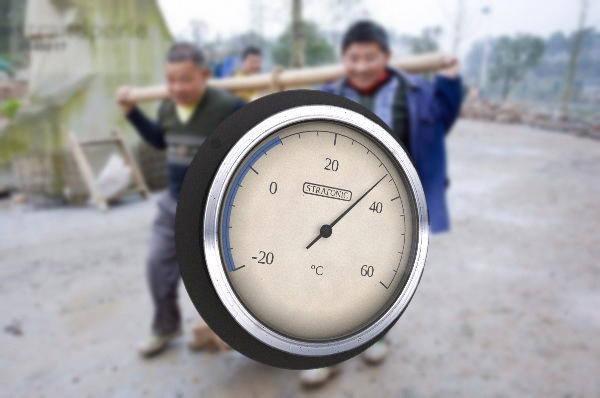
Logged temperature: 34 °C
